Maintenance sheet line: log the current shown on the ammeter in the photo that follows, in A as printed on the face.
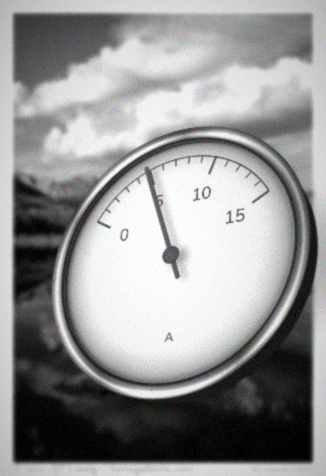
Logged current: 5 A
